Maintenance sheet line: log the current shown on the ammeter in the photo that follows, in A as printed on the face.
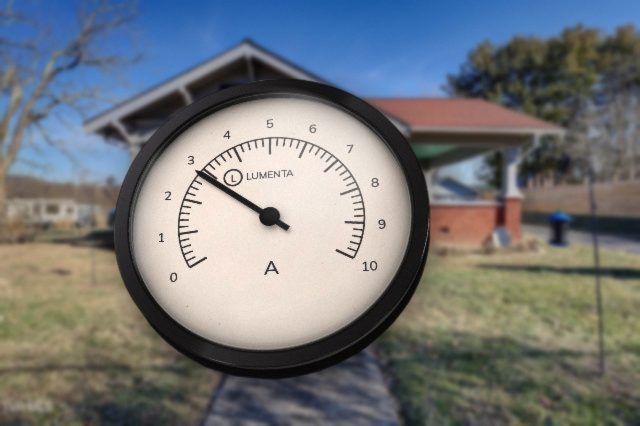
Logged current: 2.8 A
